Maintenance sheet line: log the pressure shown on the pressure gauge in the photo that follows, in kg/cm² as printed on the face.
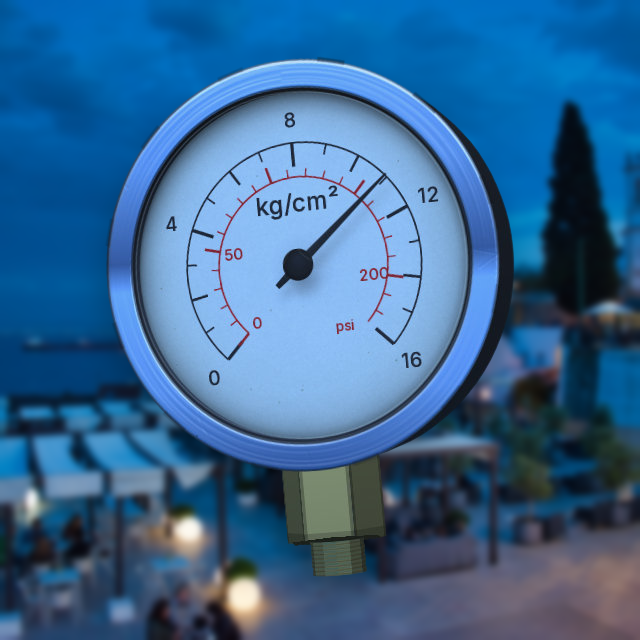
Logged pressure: 11 kg/cm²
